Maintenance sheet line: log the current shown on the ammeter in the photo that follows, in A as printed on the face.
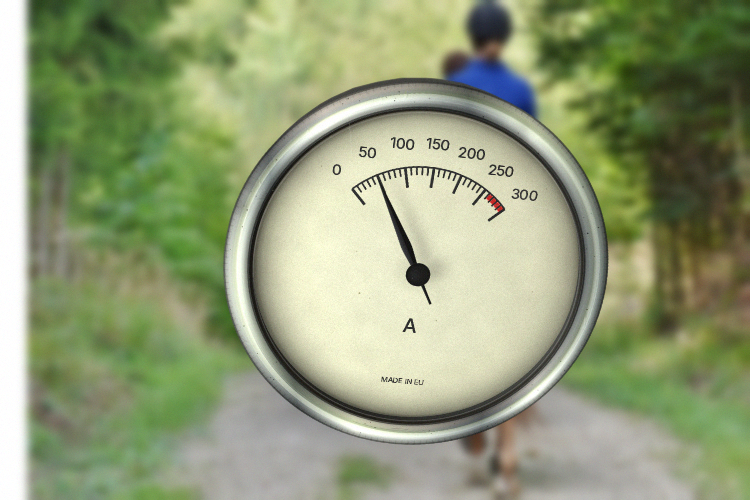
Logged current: 50 A
